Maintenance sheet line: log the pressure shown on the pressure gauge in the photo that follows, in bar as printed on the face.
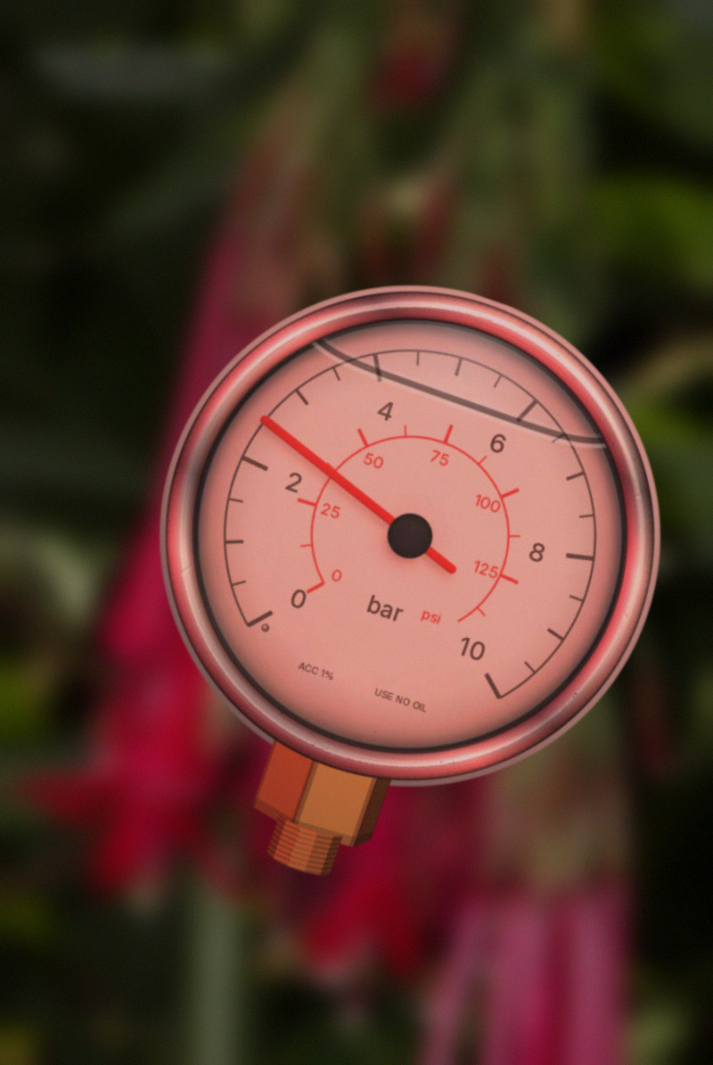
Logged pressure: 2.5 bar
